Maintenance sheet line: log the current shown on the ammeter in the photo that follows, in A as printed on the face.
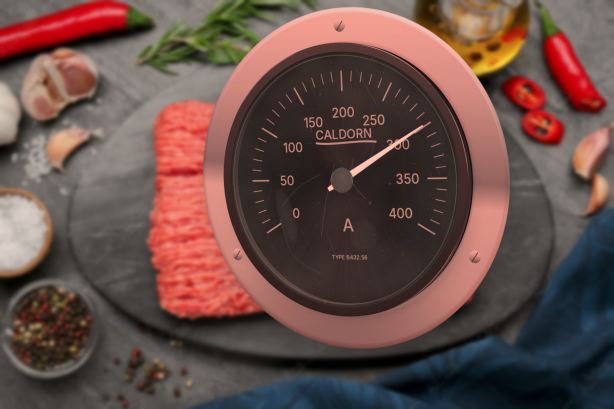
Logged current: 300 A
